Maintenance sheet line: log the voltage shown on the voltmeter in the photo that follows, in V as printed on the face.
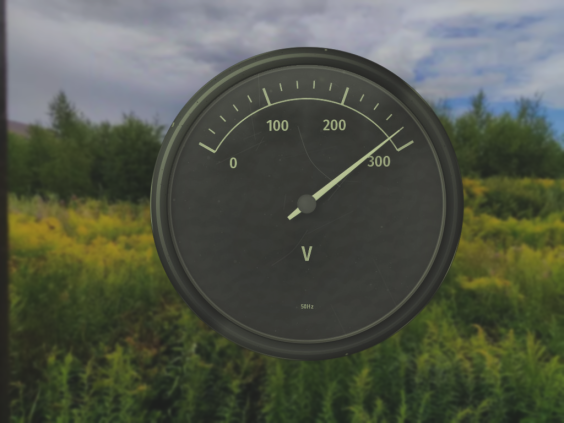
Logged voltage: 280 V
